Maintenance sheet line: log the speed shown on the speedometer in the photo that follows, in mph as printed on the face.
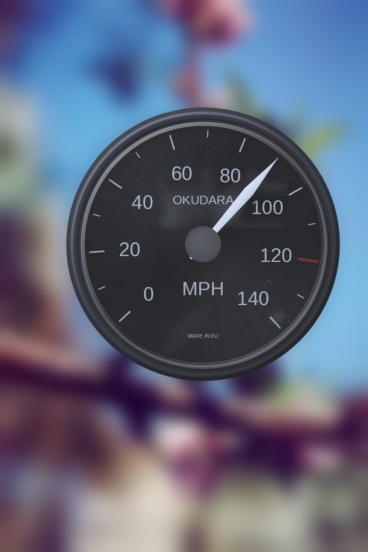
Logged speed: 90 mph
